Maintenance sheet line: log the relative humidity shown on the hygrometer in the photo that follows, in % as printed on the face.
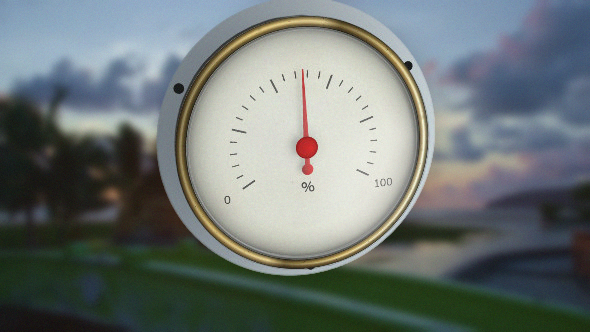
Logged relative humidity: 50 %
